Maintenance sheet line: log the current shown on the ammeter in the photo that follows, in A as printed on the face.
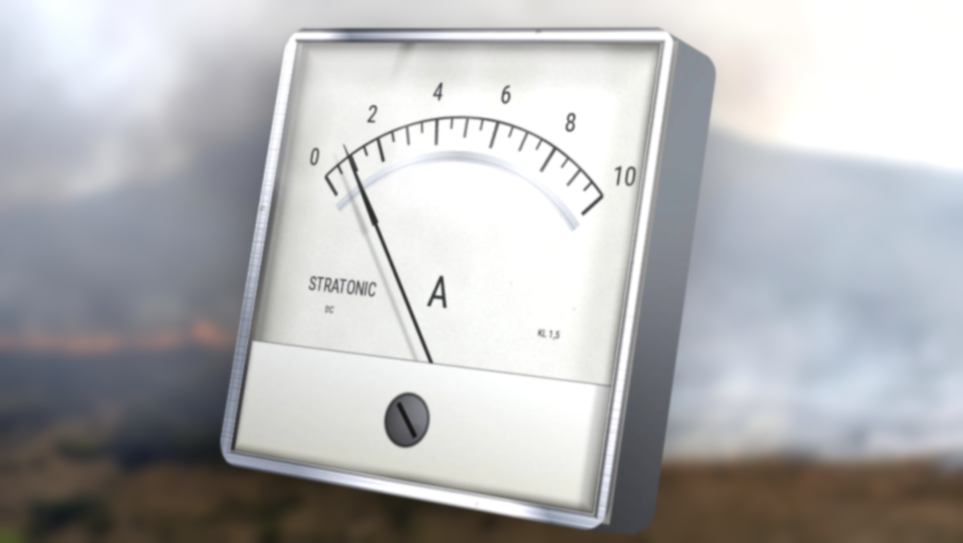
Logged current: 1 A
